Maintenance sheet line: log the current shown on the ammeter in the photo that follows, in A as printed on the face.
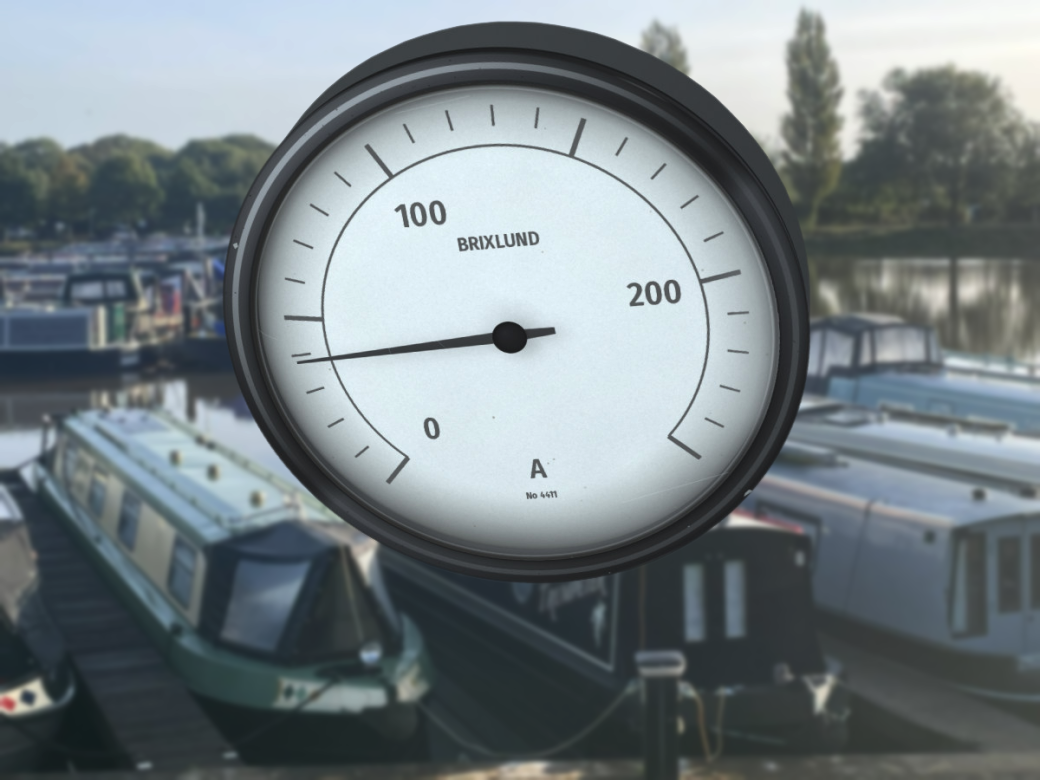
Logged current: 40 A
